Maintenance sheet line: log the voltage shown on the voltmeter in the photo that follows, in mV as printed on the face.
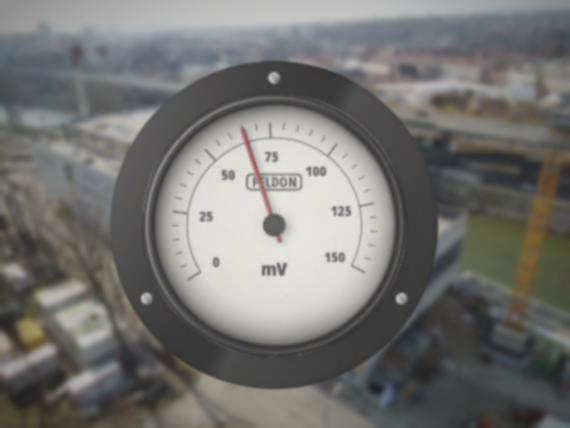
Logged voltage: 65 mV
